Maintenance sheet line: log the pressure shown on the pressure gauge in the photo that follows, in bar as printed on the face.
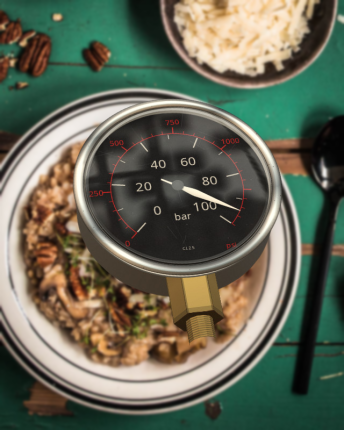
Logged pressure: 95 bar
